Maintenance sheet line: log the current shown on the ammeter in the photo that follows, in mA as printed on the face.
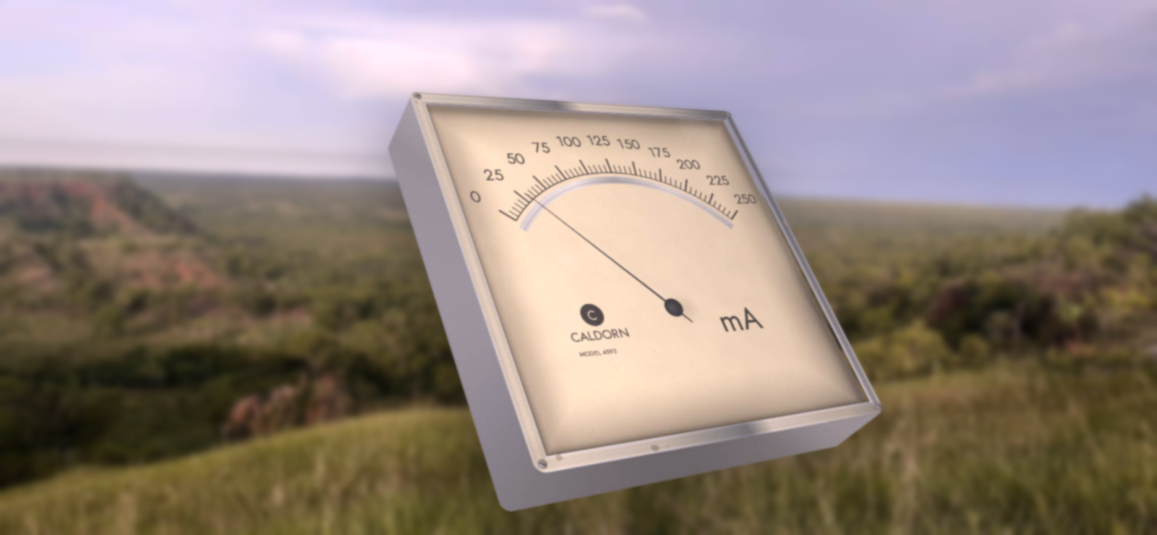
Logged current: 25 mA
